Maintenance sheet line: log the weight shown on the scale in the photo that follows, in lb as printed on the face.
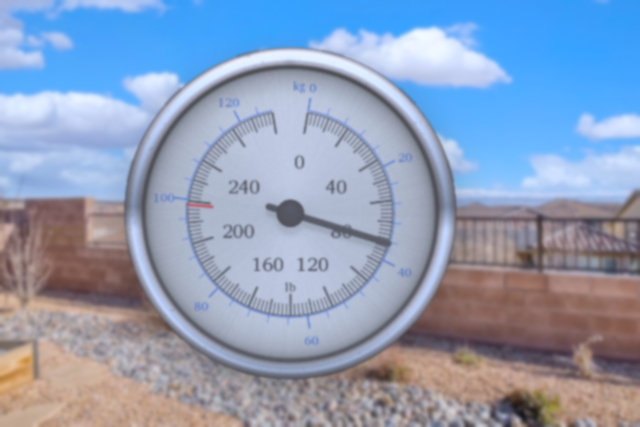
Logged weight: 80 lb
